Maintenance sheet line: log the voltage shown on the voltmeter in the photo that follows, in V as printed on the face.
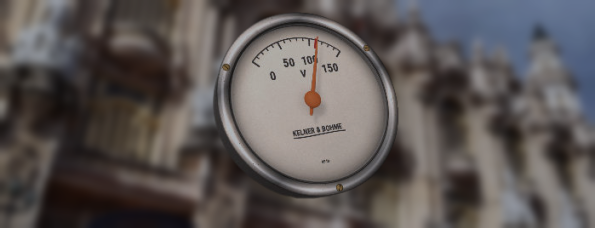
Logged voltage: 110 V
